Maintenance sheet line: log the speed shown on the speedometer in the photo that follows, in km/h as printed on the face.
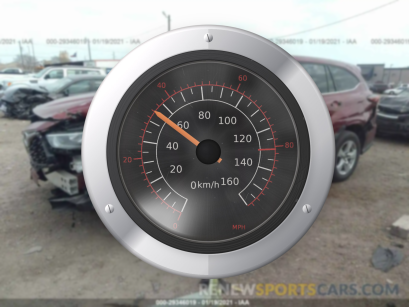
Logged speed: 55 km/h
